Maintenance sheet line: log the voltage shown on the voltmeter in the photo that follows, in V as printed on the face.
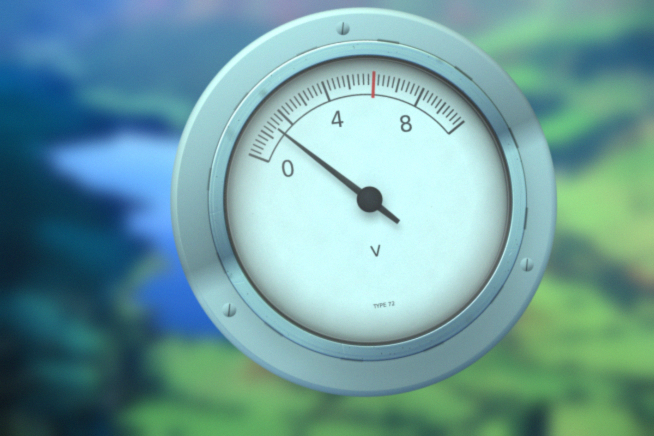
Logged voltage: 1.4 V
